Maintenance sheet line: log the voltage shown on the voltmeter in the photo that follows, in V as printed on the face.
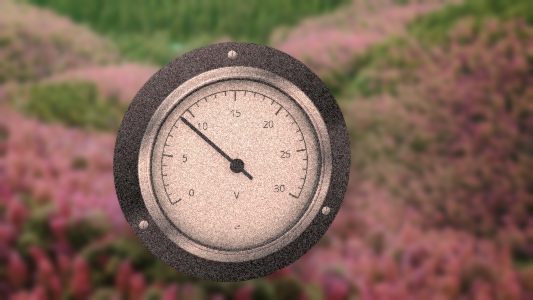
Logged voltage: 9 V
